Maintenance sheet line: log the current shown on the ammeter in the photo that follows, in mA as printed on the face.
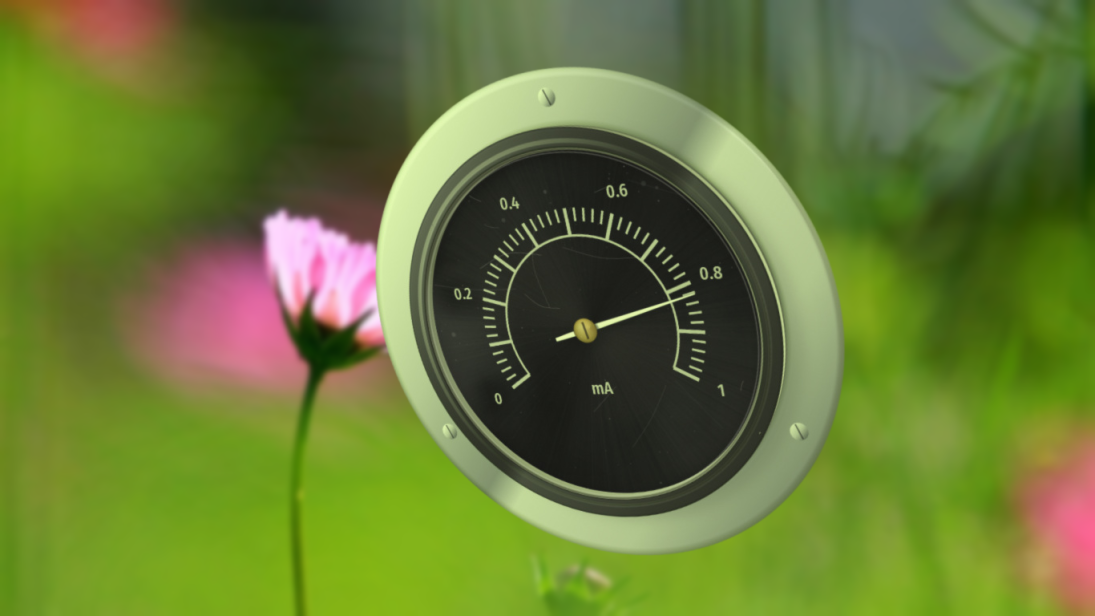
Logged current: 0.82 mA
